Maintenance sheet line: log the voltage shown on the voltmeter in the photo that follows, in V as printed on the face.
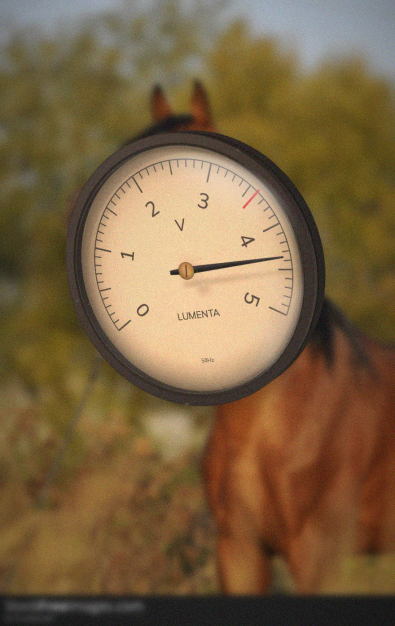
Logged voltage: 4.35 V
